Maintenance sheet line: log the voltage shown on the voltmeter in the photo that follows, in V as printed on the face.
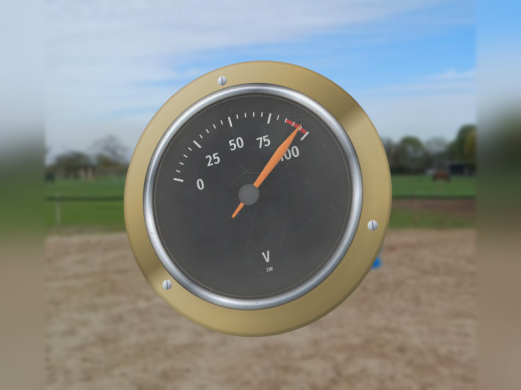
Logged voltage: 95 V
